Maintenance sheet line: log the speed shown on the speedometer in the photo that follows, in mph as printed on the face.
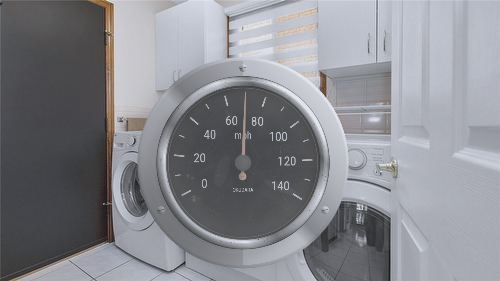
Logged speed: 70 mph
